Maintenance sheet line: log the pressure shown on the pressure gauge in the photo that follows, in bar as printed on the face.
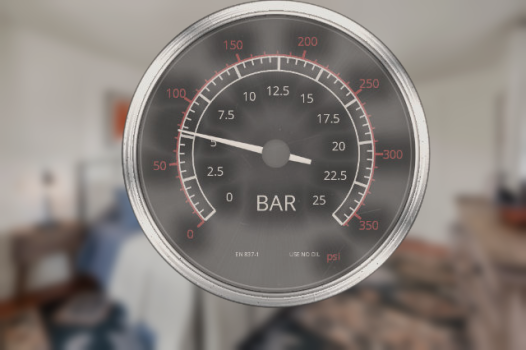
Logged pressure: 5.25 bar
